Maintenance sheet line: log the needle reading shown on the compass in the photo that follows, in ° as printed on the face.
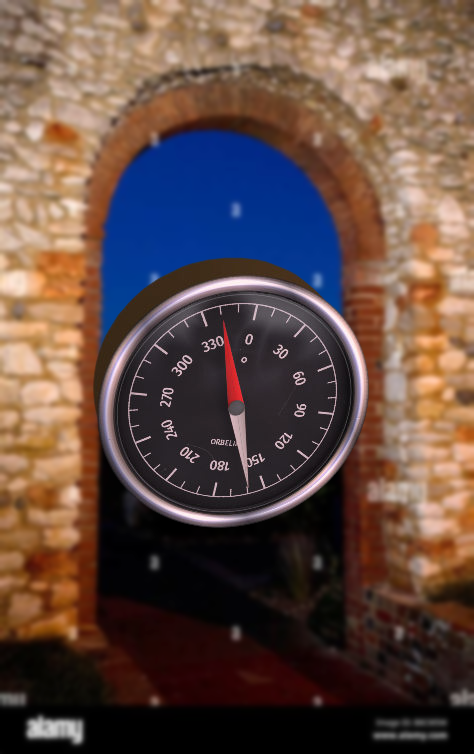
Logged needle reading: 340 °
